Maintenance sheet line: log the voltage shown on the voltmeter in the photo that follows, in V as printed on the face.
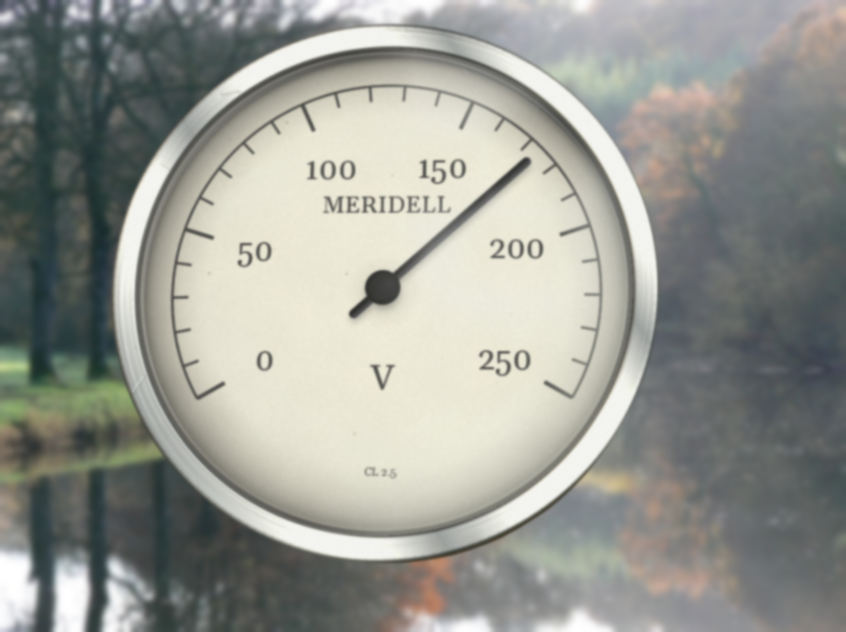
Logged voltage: 175 V
